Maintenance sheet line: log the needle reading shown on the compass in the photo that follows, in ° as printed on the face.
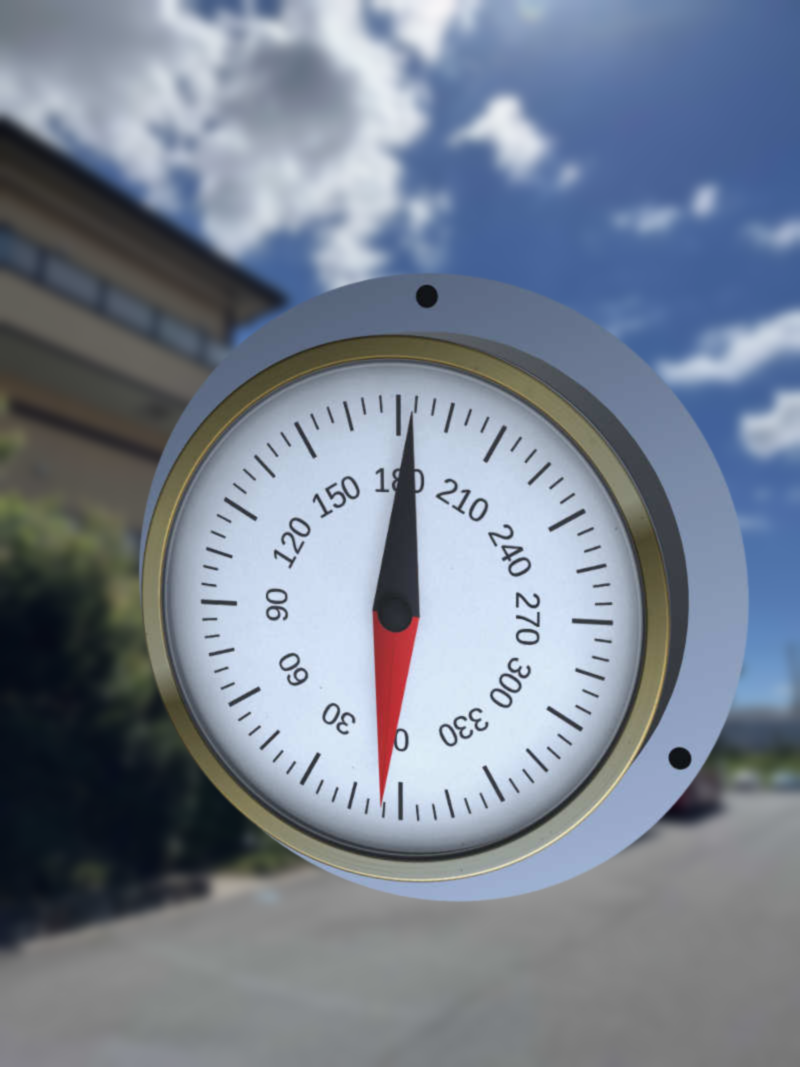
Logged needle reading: 5 °
